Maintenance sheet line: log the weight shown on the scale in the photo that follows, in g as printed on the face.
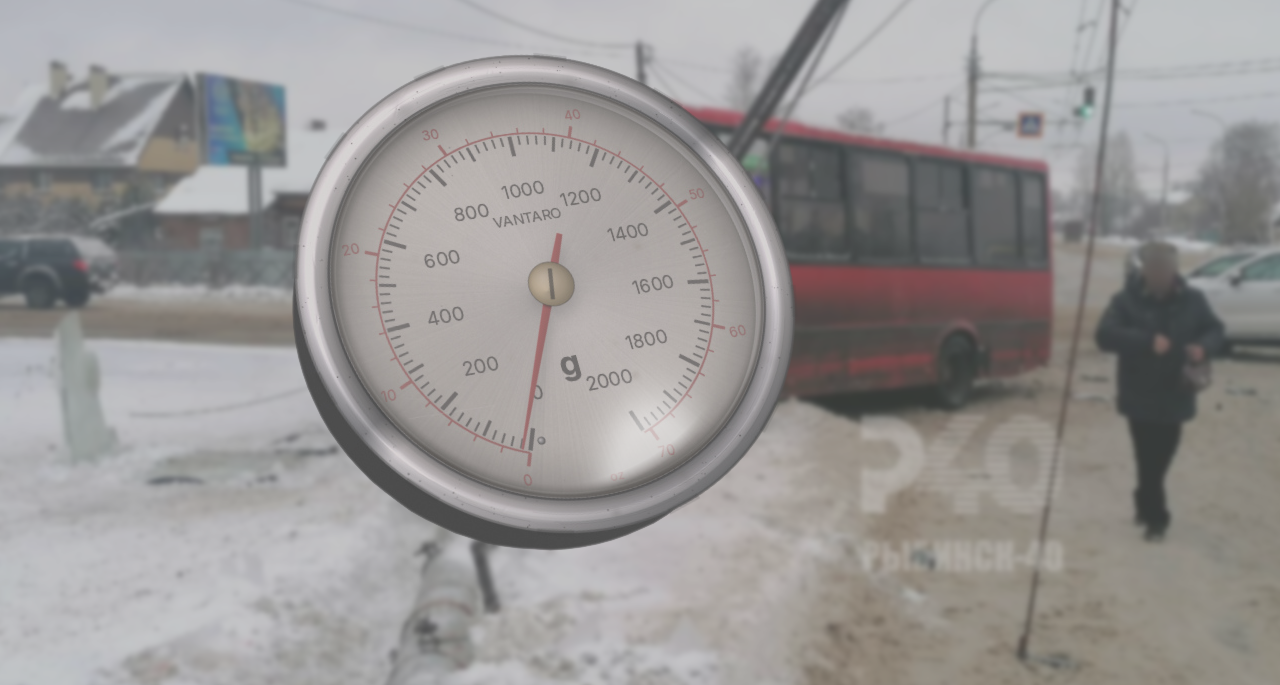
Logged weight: 20 g
